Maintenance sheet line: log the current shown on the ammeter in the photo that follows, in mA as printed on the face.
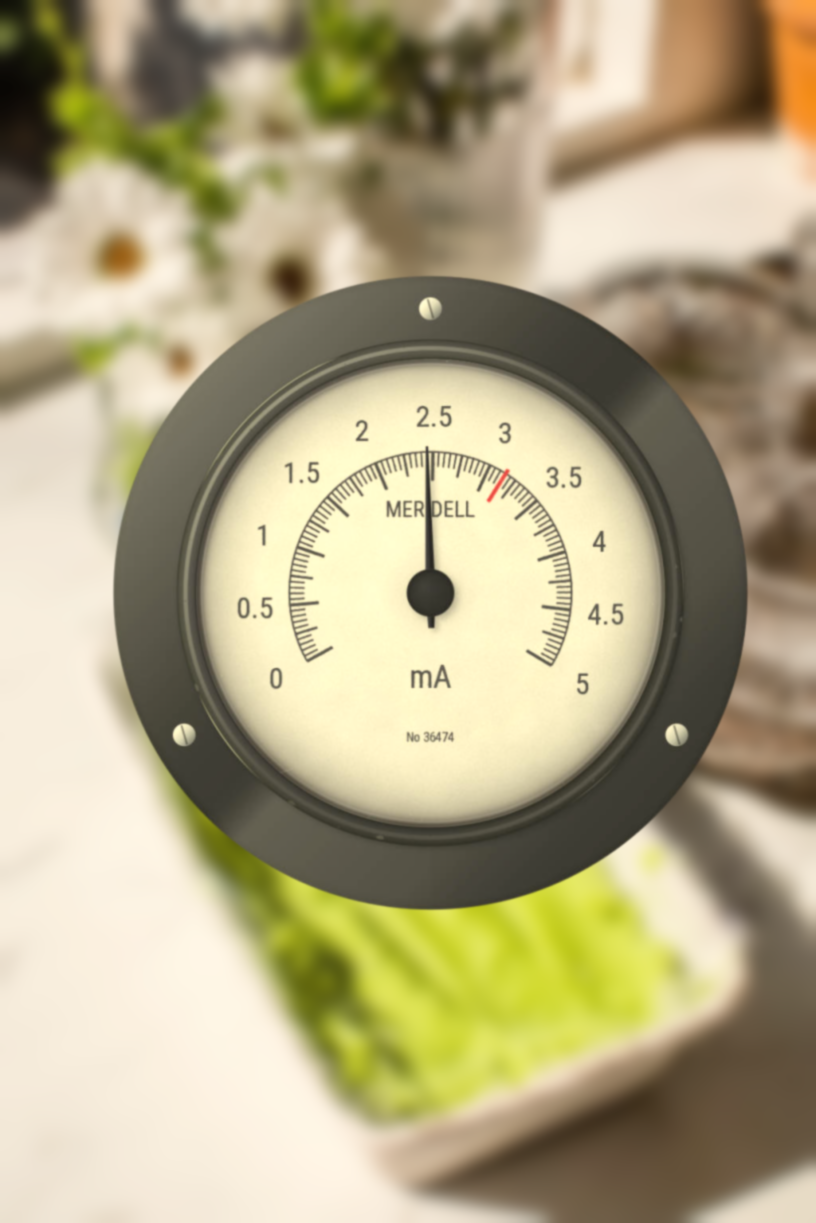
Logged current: 2.45 mA
